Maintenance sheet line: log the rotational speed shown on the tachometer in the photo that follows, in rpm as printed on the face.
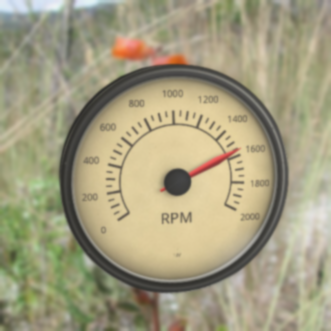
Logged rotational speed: 1550 rpm
